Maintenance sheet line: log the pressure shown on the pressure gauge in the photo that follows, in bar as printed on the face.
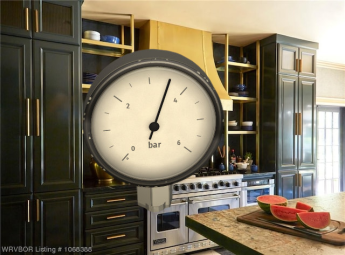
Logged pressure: 3.5 bar
